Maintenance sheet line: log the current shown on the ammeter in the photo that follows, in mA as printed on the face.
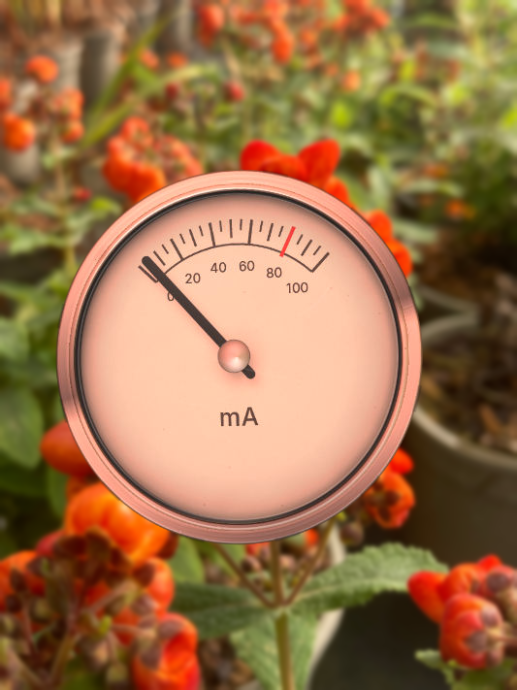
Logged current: 5 mA
